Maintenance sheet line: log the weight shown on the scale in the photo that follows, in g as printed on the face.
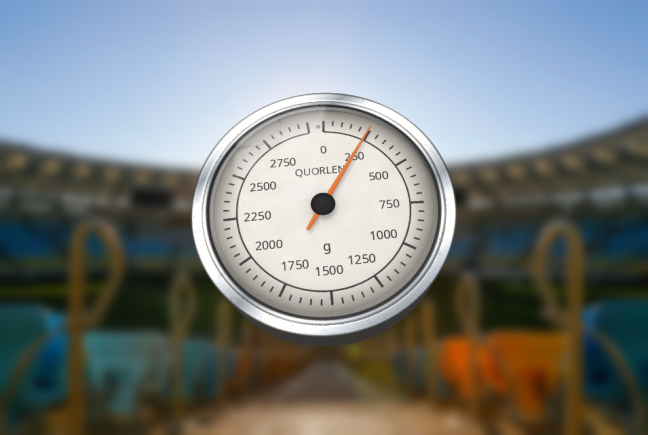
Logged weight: 250 g
